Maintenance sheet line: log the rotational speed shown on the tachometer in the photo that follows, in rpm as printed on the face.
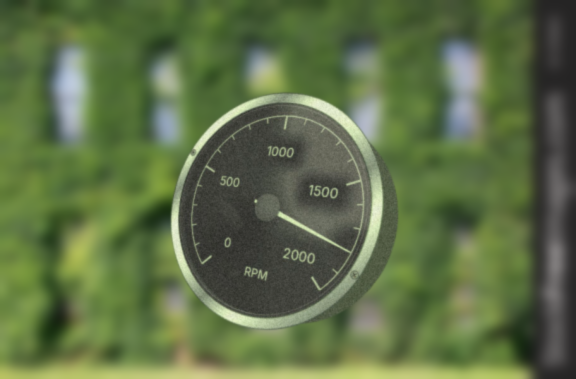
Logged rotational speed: 1800 rpm
